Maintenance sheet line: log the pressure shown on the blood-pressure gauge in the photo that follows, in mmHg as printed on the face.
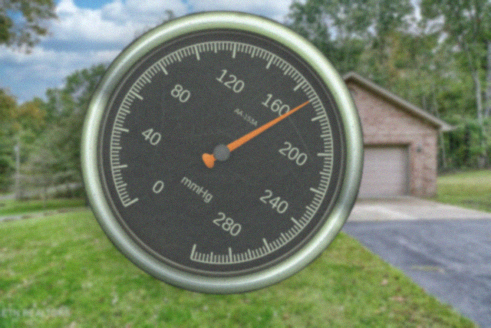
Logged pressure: 170 mmHg
